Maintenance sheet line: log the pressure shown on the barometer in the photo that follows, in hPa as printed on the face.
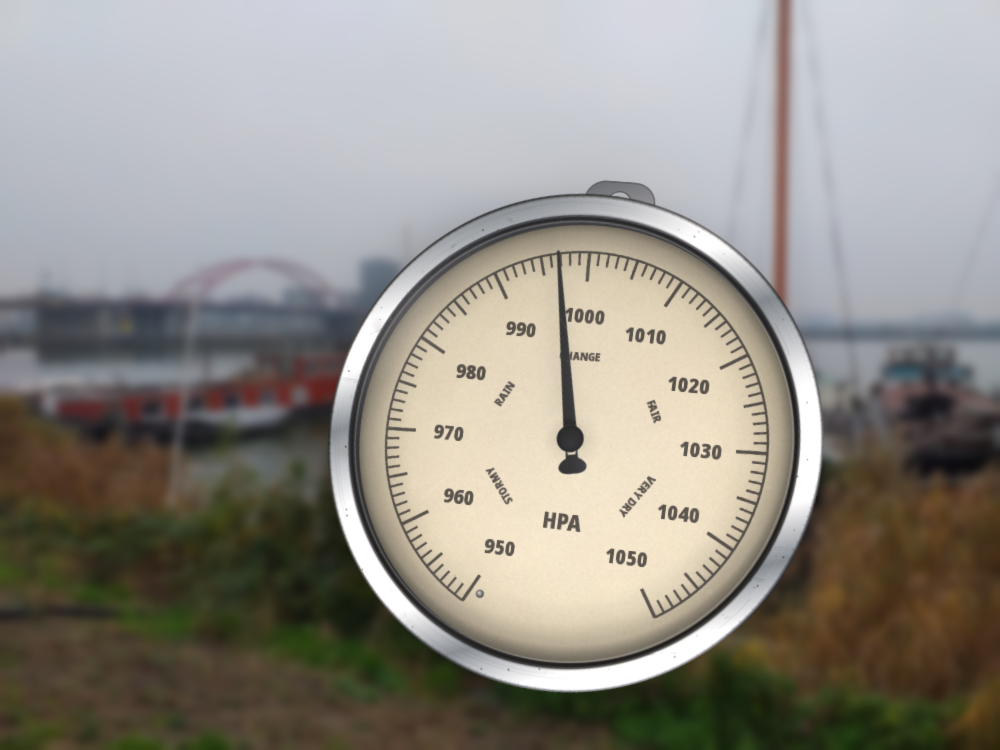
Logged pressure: 997 hPa
